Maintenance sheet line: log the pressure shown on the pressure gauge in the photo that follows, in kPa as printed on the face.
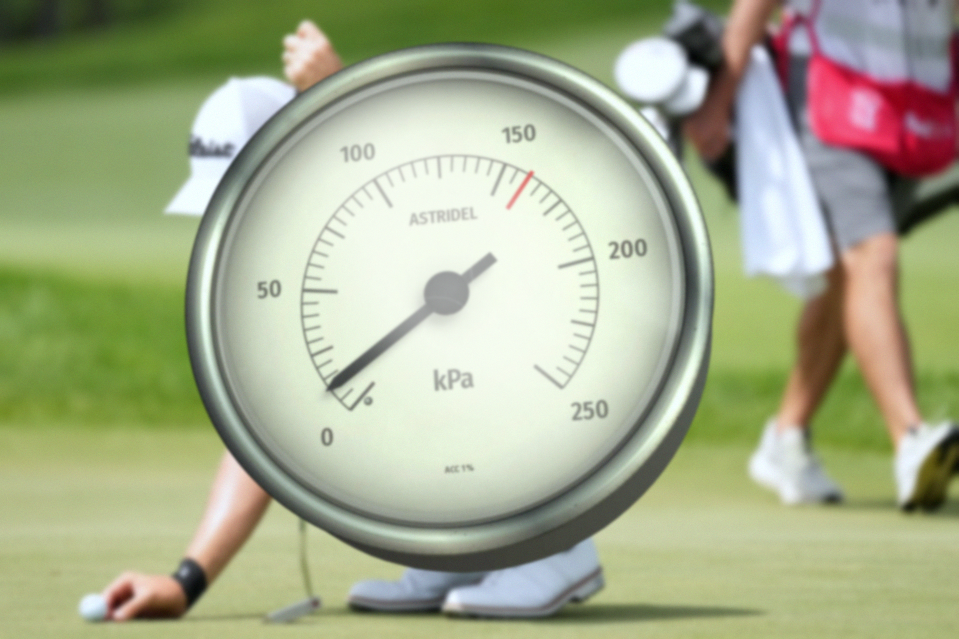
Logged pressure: 10 kPa
